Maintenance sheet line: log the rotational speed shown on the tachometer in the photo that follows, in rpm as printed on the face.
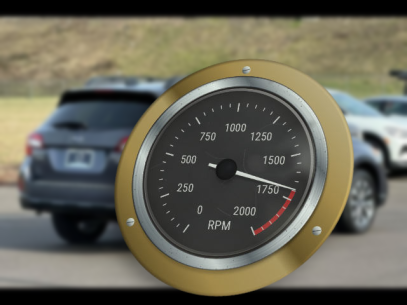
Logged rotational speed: 1700 rpm
